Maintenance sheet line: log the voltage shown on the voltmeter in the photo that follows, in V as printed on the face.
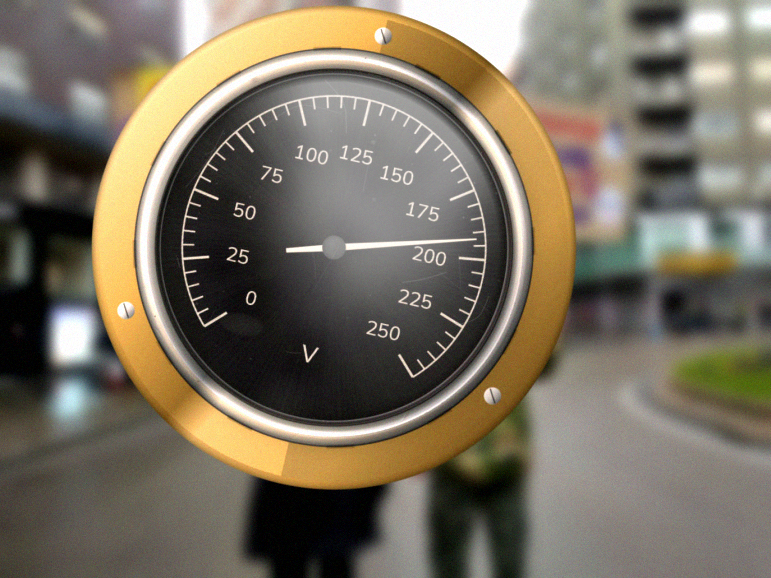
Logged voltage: 192.5 V
